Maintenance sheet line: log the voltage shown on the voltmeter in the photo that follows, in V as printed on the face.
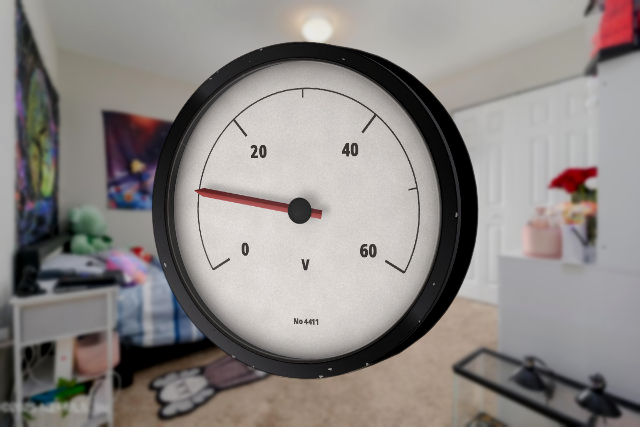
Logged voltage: 10 V
